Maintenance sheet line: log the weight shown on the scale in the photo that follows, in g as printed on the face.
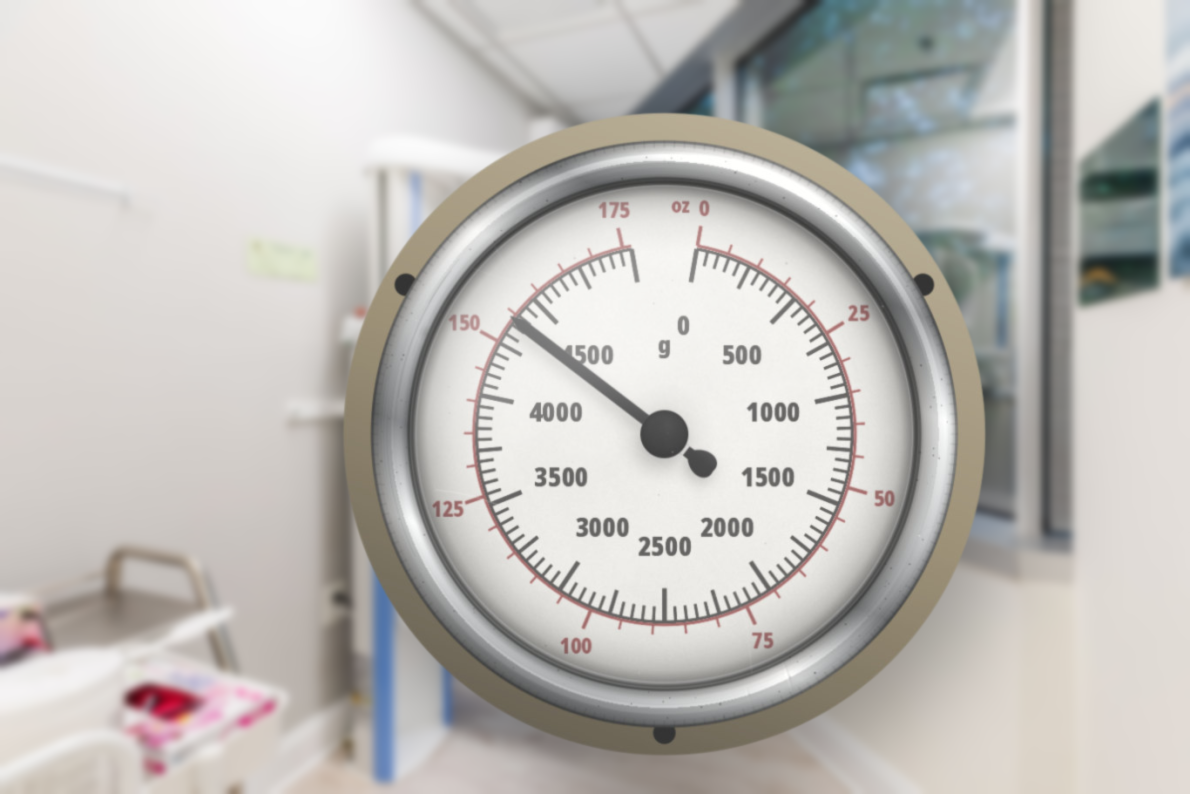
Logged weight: 4375 g
